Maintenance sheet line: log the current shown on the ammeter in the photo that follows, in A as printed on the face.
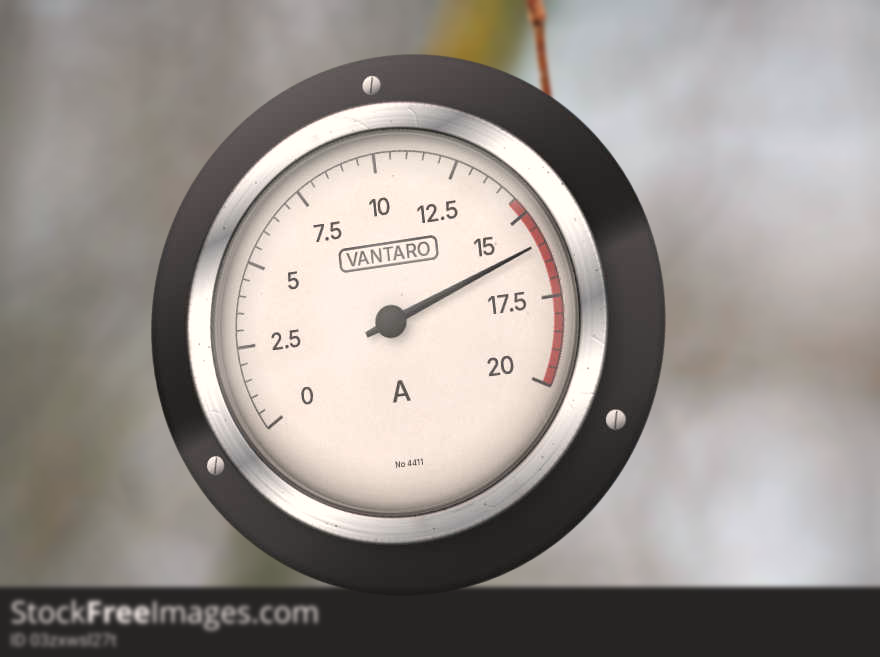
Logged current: 16 A
